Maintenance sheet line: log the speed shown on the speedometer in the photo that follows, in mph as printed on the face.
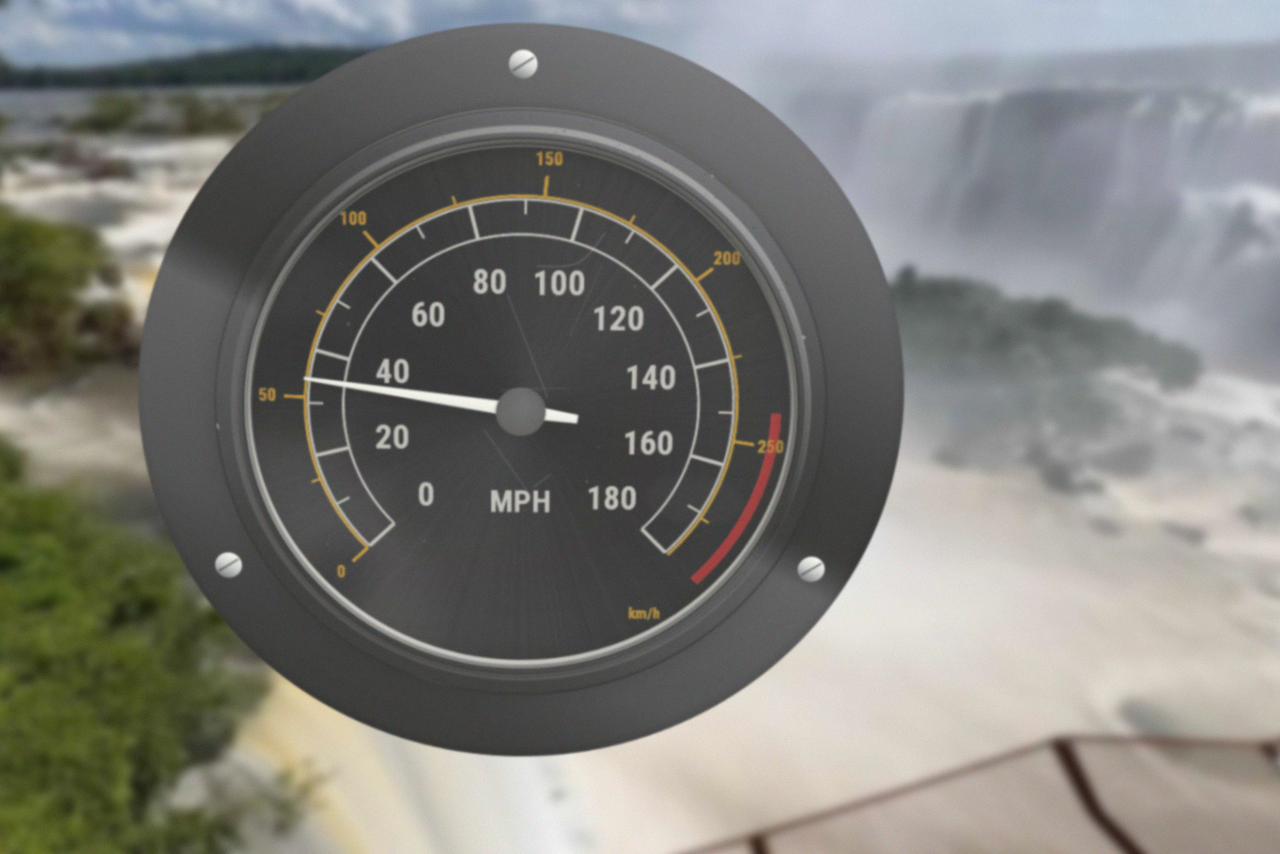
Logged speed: 35 mph
